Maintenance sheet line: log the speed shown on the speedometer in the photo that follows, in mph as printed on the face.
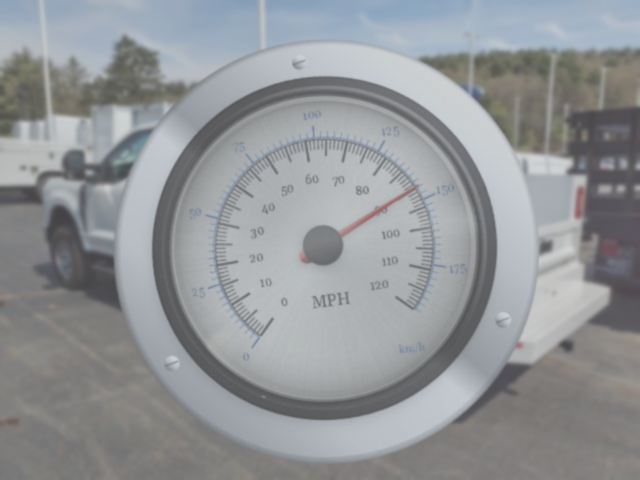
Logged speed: 90 mph
